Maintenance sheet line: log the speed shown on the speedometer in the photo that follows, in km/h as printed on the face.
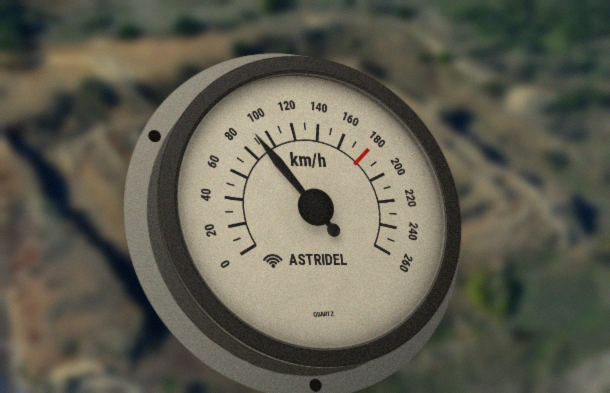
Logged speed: 90 km/h
